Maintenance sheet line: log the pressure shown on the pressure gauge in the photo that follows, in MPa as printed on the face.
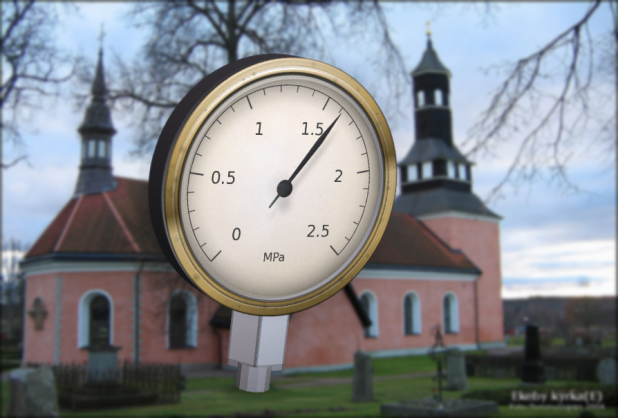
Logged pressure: 1.6 MPa
